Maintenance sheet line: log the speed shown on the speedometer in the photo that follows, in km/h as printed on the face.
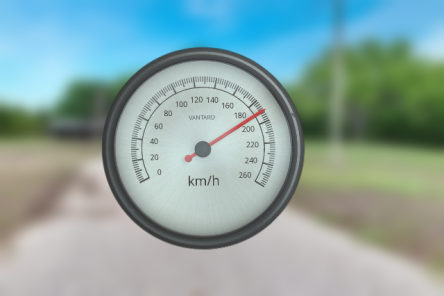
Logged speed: 190 km/h
